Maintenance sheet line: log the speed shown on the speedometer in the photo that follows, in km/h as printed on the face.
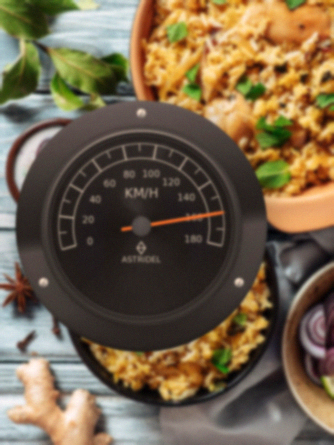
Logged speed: 160 km/h
